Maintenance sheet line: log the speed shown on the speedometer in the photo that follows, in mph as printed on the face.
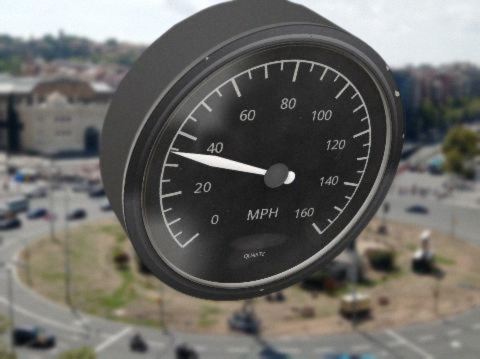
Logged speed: 35 mph
